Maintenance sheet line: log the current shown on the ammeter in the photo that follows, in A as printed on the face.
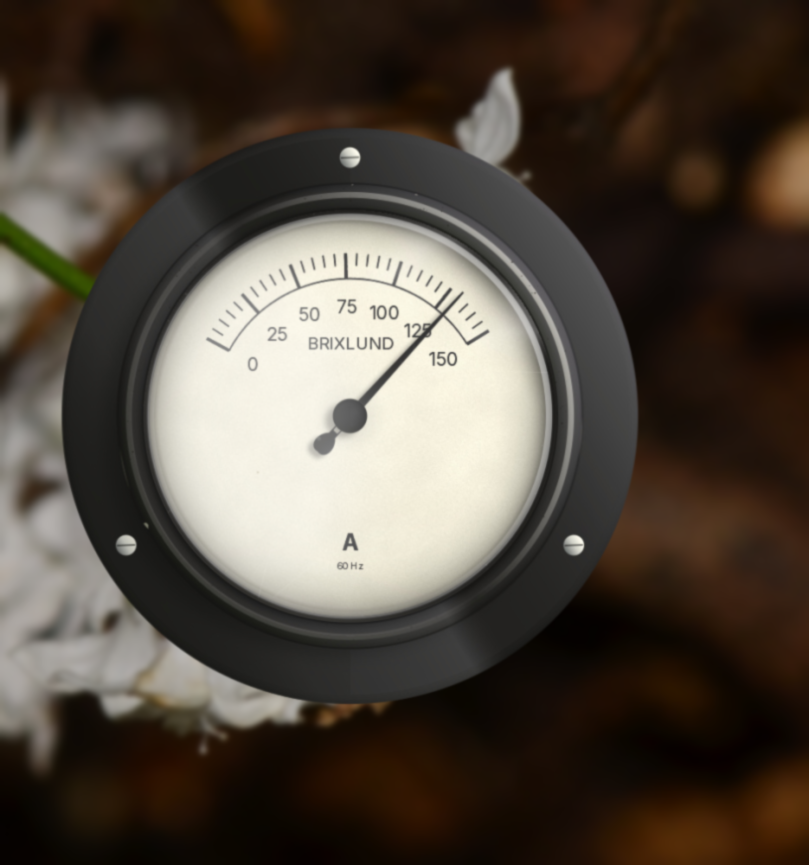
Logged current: 130 A
